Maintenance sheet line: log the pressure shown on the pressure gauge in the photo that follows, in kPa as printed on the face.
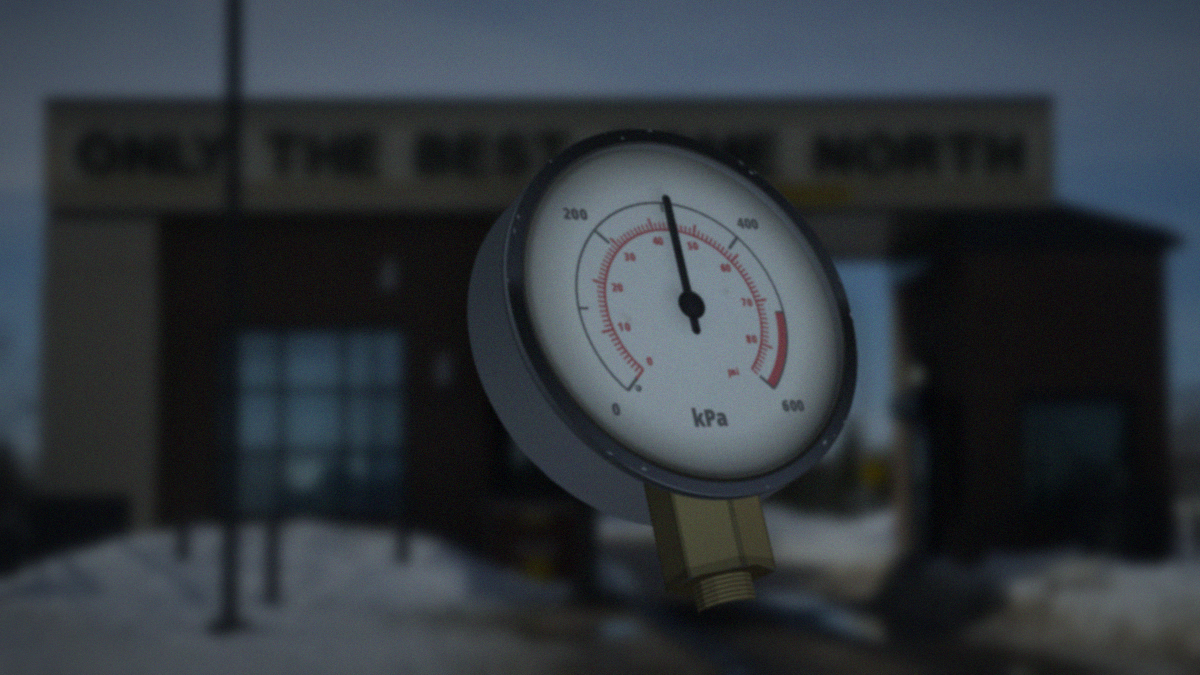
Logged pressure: 300 kPa
